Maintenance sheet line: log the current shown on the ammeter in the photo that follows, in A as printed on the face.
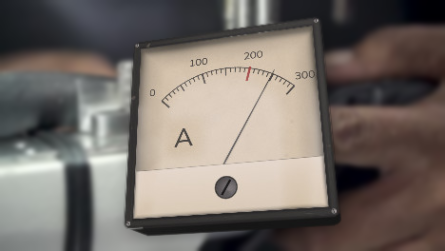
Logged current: 250 A
